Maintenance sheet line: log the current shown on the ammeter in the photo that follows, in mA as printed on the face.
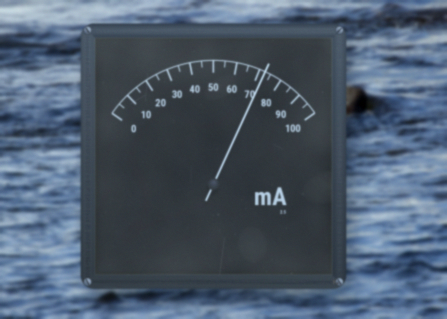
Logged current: 72.5 mA
